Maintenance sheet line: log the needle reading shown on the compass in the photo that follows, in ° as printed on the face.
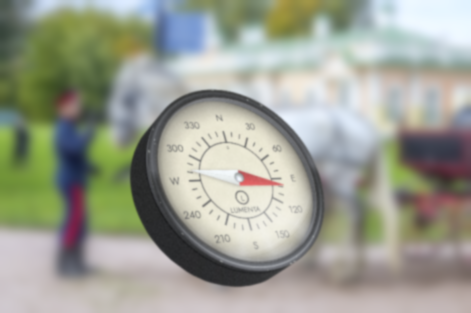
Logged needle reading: 100 °
